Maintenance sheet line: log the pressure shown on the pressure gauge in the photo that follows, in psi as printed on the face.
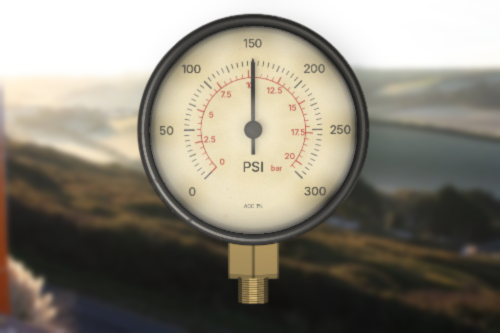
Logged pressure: 150 psi
